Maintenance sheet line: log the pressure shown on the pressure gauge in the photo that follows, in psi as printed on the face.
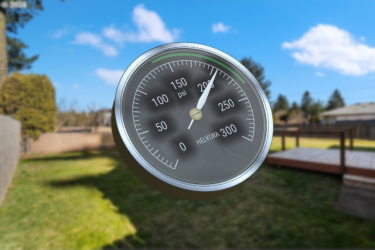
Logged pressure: 205 psi
